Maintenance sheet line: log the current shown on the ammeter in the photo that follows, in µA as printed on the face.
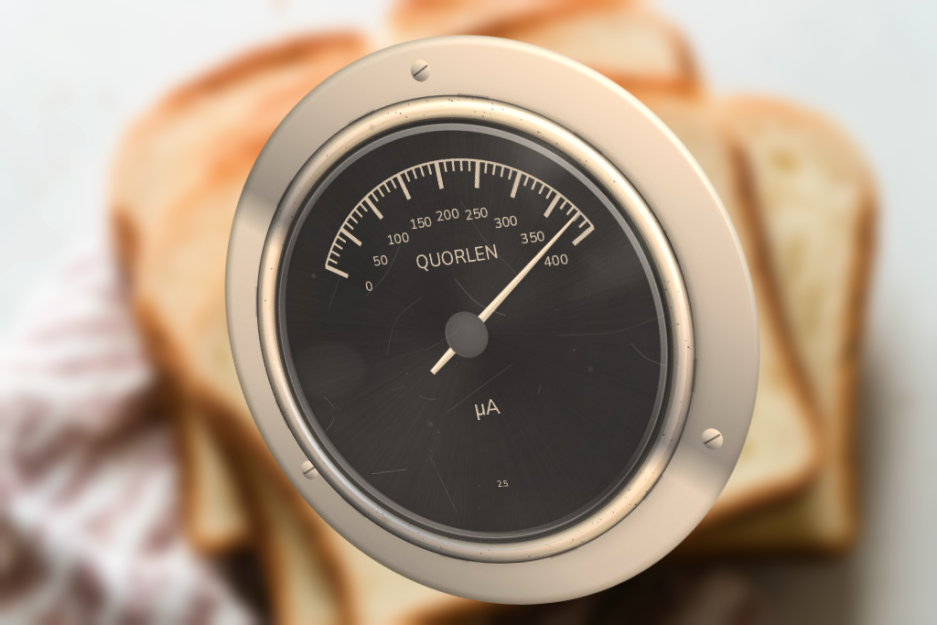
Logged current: 380 µA
